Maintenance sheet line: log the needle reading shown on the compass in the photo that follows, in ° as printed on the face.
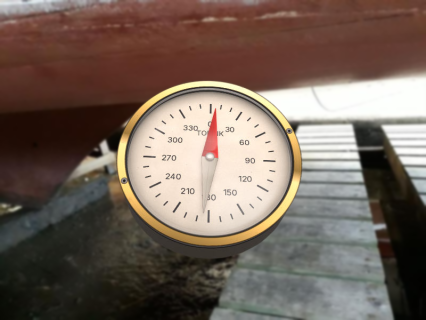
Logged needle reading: 5 °
